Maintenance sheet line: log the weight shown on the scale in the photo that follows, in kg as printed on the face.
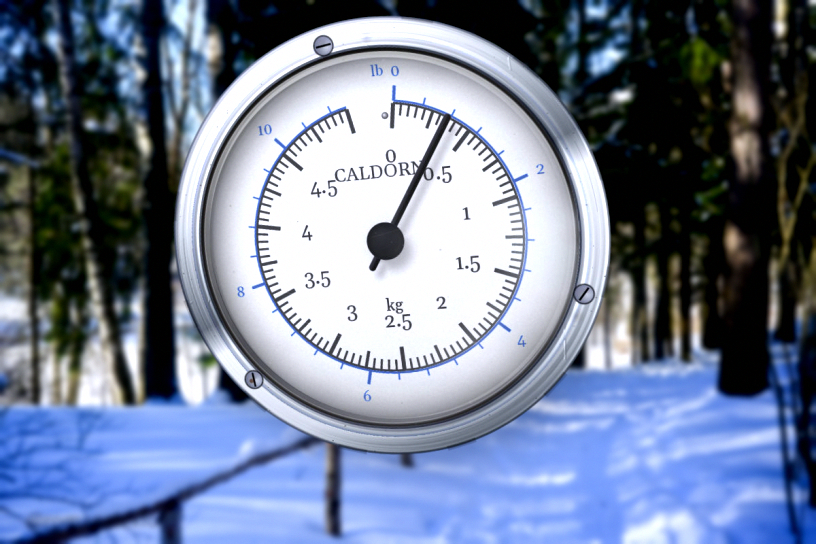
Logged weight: 0.35 kg
